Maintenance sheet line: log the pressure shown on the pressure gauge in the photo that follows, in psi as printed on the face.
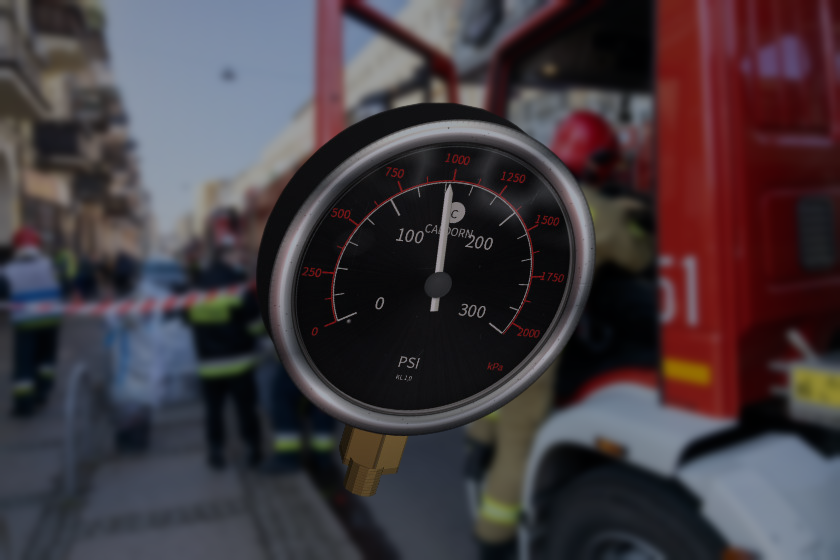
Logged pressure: 140 psi
